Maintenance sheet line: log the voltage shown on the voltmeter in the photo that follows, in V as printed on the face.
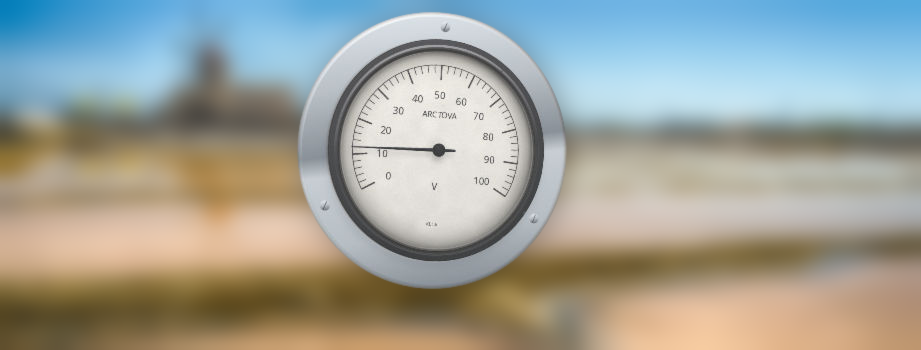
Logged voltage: 12 V
